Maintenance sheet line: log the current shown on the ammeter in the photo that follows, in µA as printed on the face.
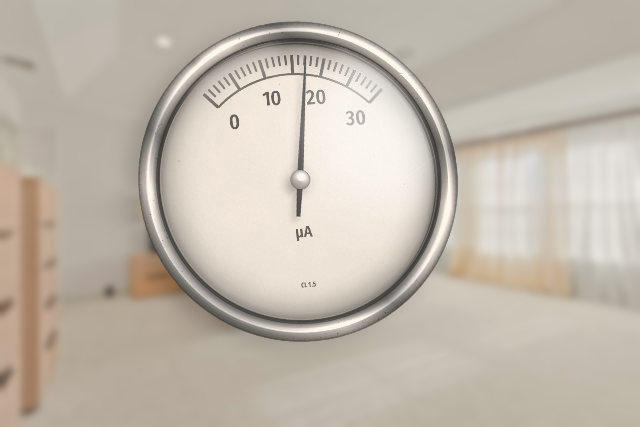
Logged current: 17 µA
